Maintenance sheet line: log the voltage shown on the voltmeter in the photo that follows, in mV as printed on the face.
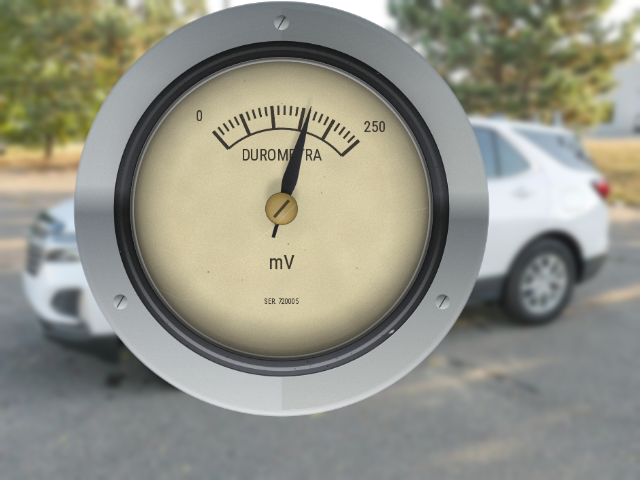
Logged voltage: 160 mV
